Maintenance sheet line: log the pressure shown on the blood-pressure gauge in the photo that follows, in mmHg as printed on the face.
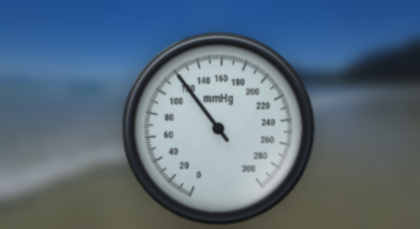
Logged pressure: 120 mmHg
